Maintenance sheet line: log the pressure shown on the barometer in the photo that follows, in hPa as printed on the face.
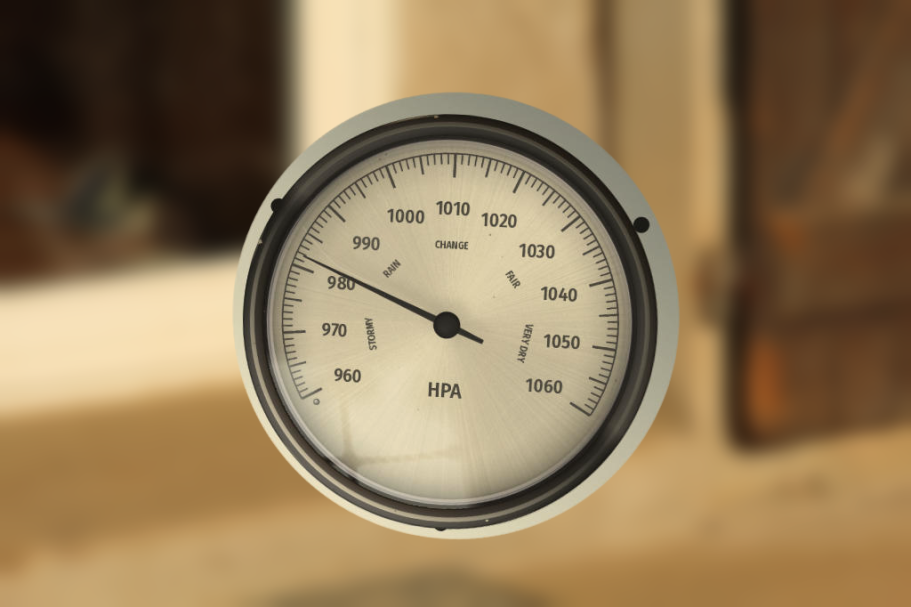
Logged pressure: 982 hPa
